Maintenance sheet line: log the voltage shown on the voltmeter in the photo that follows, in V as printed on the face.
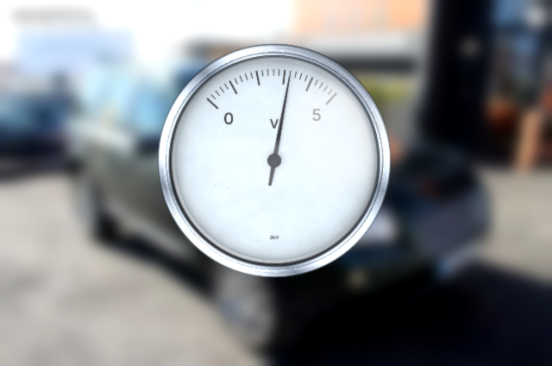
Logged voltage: 3.2 V
